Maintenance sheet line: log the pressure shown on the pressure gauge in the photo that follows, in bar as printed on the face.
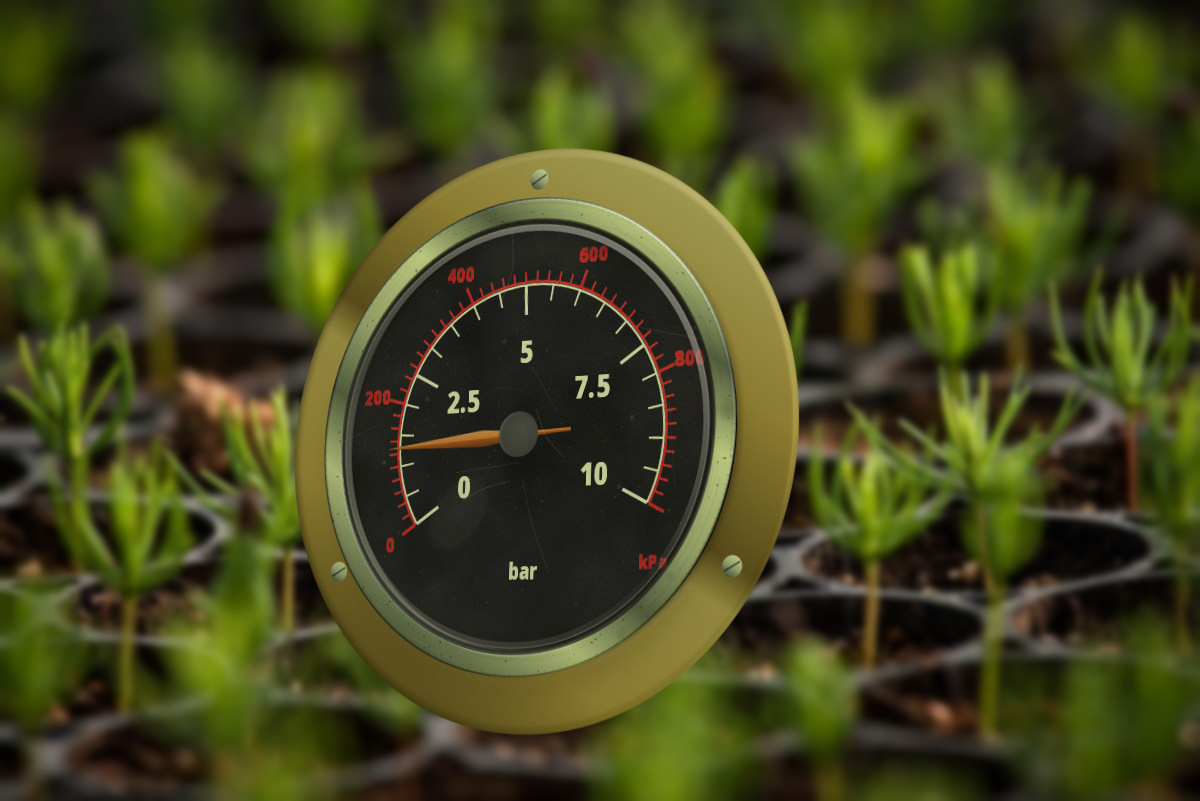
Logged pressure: 1.25 bar
